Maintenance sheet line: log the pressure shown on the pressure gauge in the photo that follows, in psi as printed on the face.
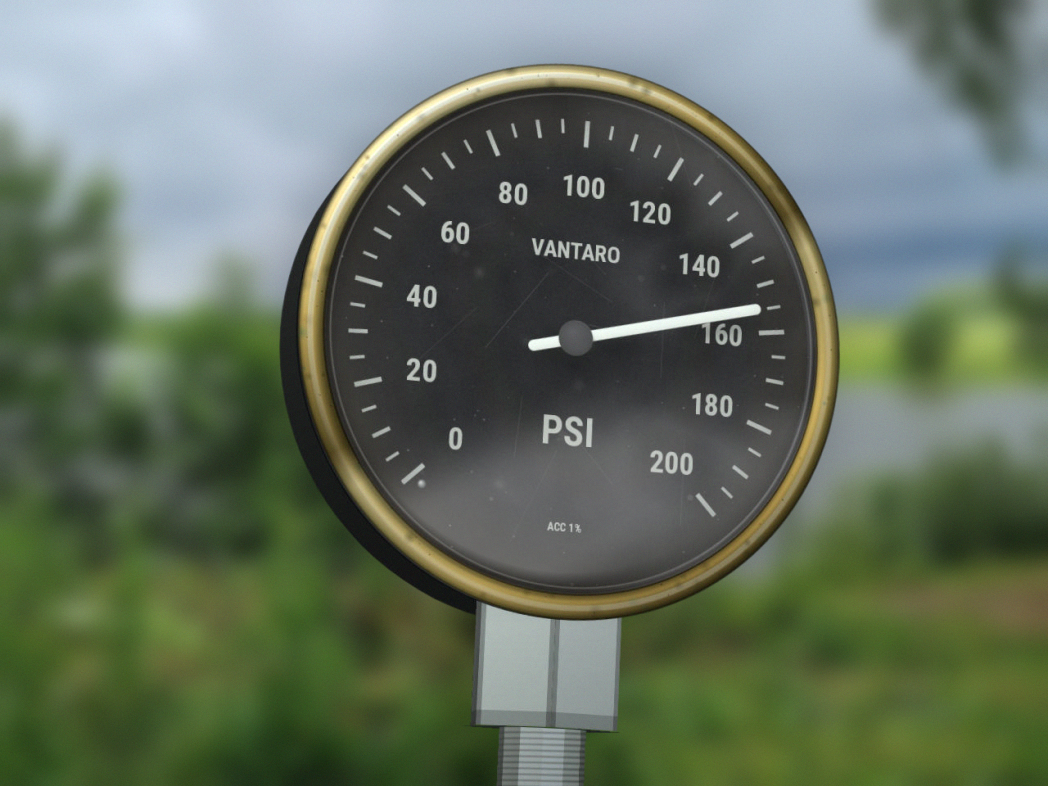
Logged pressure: 155 psi
